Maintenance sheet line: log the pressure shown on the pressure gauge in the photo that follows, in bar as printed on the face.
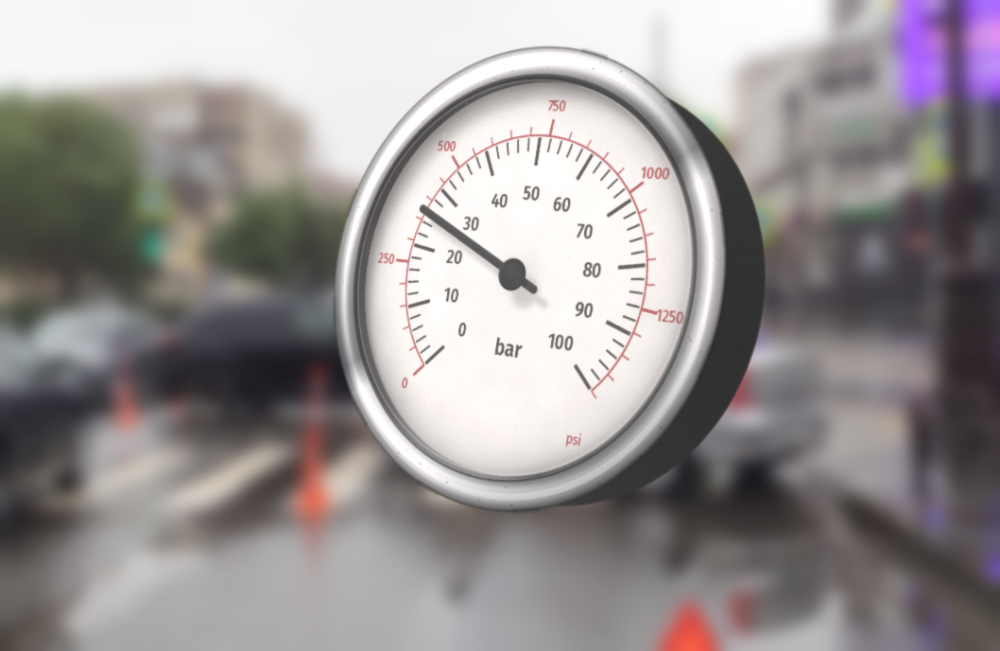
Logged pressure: 26 bar
